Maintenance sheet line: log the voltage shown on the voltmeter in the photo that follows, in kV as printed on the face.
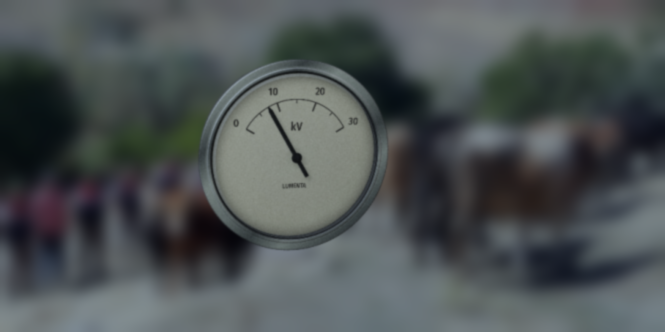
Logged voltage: 7.5 kV
